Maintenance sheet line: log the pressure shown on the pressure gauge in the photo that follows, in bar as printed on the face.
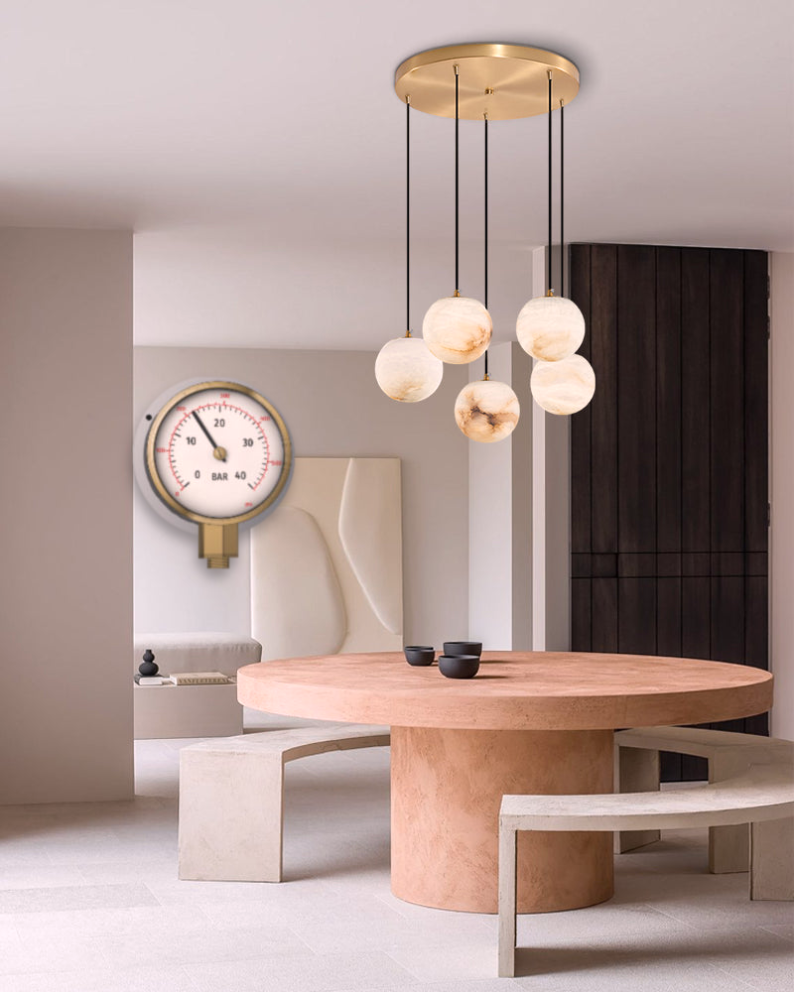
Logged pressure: 15 bar
